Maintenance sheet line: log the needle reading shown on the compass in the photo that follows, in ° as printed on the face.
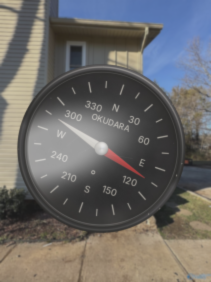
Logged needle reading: 105 °
